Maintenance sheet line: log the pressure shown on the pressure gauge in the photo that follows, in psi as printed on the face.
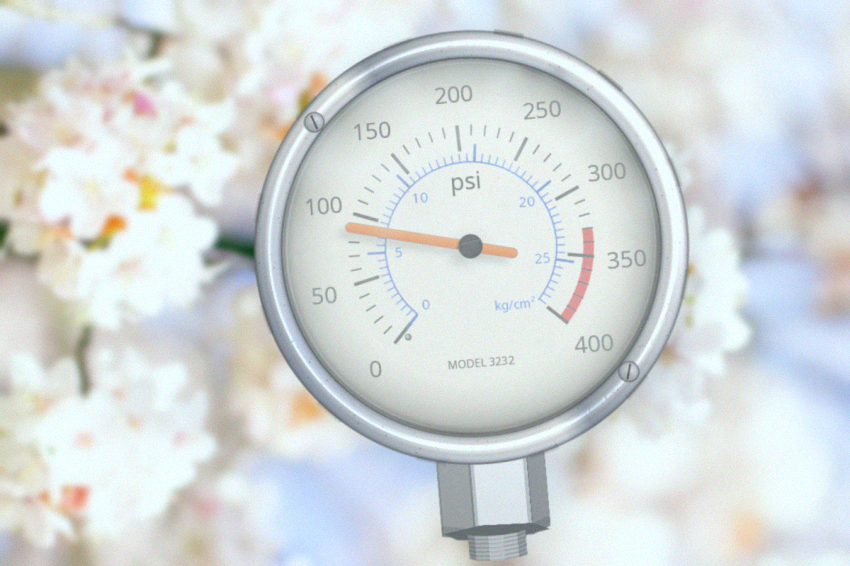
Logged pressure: 90 psi
